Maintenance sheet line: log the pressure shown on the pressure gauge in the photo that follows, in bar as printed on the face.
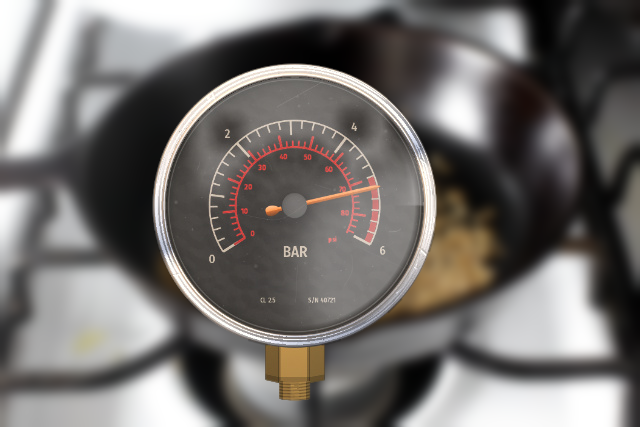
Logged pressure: 5 bar
